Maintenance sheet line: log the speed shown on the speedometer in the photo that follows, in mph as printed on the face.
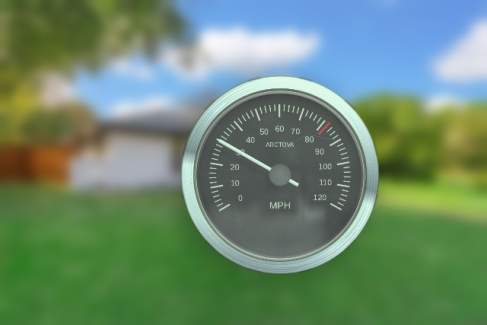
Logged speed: 30 mph
